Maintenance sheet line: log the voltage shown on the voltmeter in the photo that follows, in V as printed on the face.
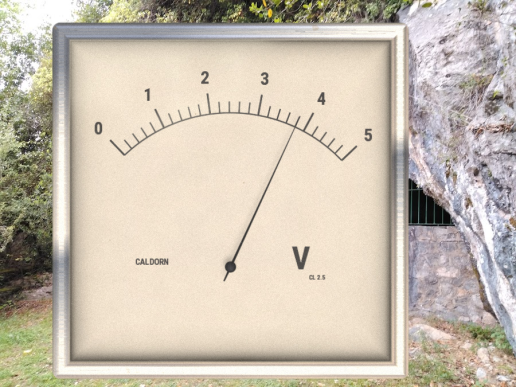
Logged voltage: 3.8 V
